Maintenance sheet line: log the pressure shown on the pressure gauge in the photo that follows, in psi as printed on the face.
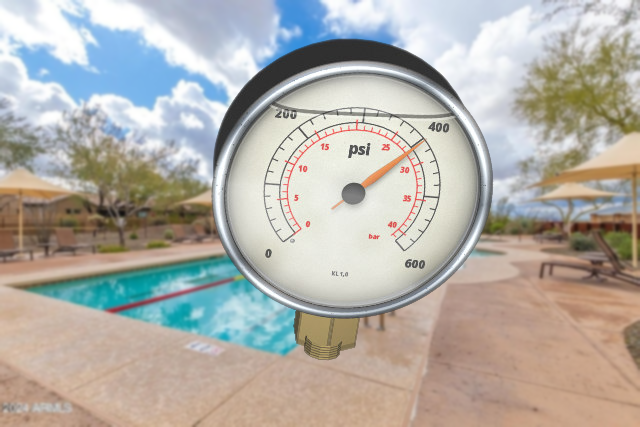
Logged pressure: 400 psi
